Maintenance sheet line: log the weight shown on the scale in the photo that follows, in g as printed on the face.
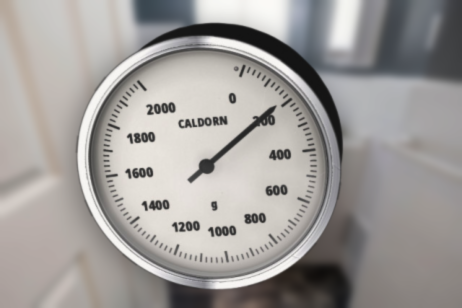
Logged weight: 180 g
